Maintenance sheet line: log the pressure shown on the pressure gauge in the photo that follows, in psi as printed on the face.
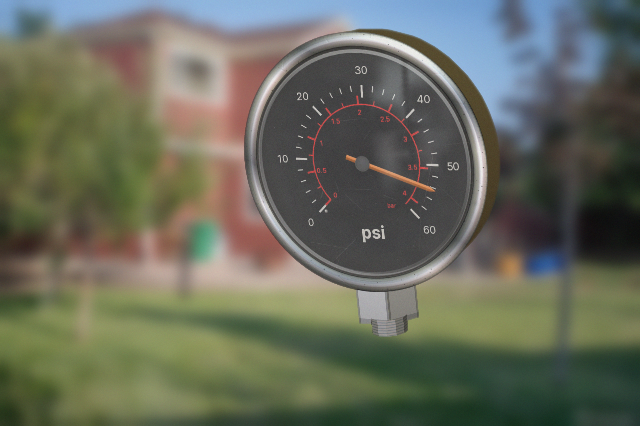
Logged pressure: 54 psi
